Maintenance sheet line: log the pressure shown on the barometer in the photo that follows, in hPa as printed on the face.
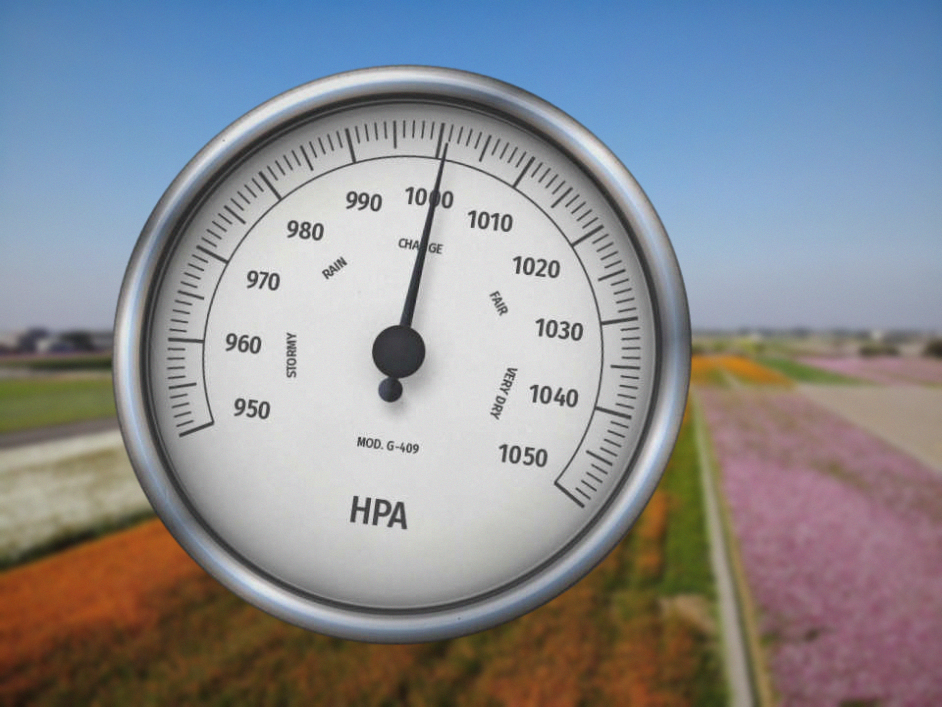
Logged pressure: 1001 hPa
